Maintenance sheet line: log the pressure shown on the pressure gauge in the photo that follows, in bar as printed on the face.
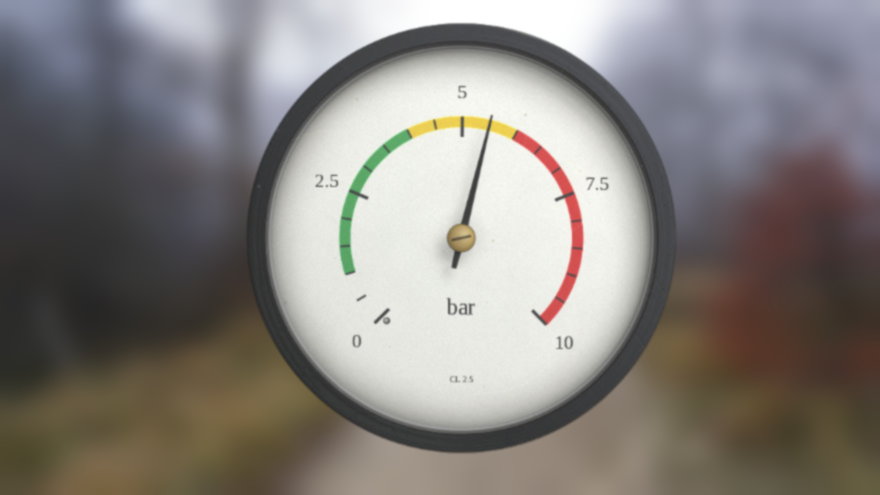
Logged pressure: 5.5 bar
